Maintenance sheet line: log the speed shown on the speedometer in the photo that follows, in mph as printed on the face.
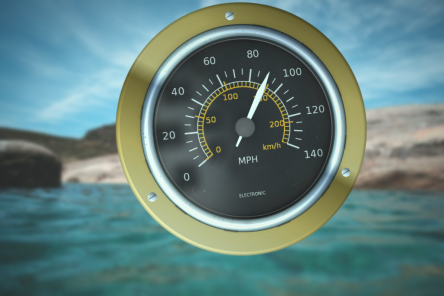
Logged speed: 90 mph
